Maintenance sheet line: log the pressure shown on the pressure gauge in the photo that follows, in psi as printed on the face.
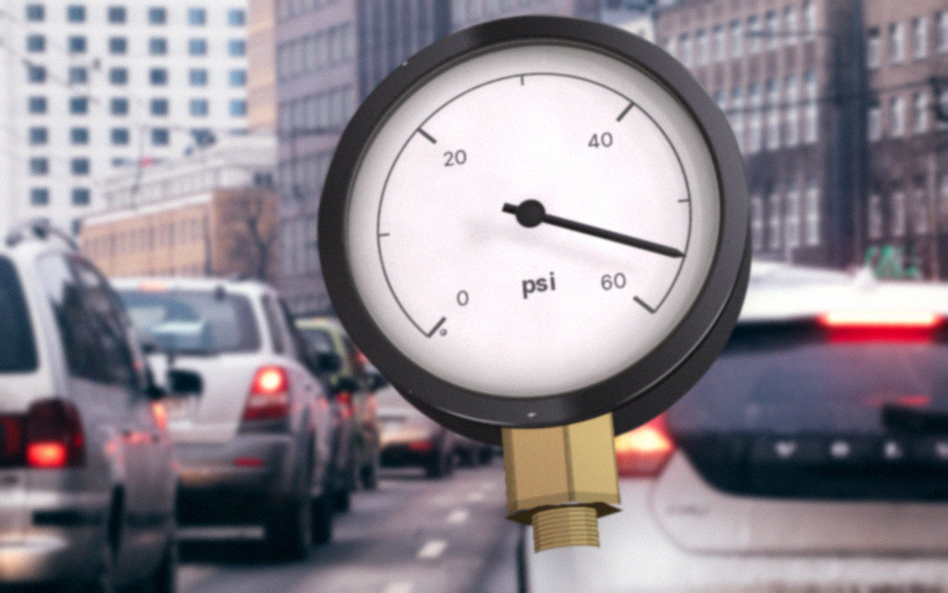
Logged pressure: 55 psi
